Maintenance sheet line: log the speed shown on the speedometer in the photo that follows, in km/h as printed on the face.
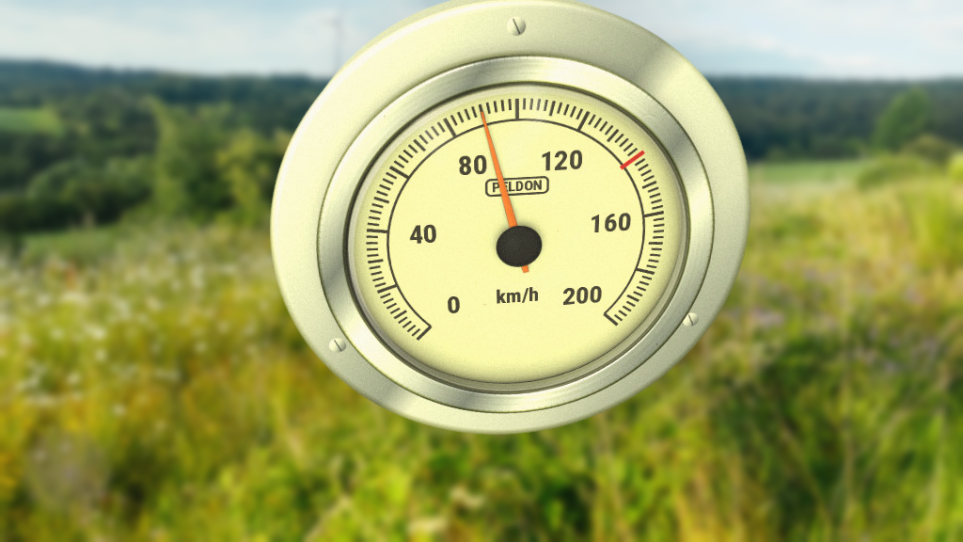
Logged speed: 90 km/h
